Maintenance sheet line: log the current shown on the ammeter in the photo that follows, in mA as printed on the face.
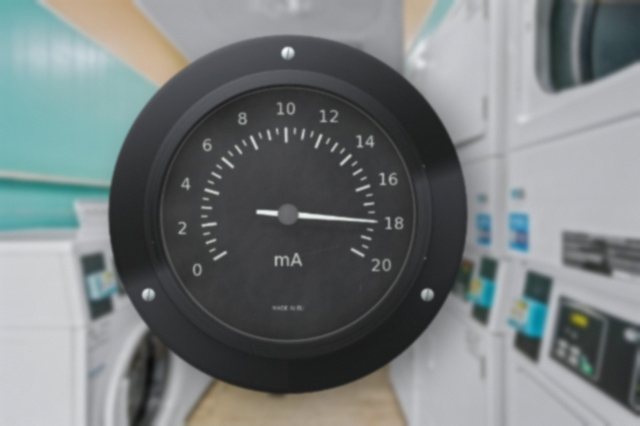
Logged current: 18 mA
